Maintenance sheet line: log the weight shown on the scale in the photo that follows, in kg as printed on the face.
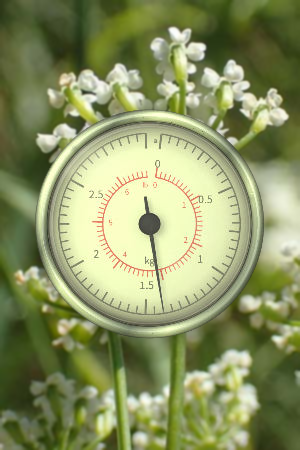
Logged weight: 1.4 kg
